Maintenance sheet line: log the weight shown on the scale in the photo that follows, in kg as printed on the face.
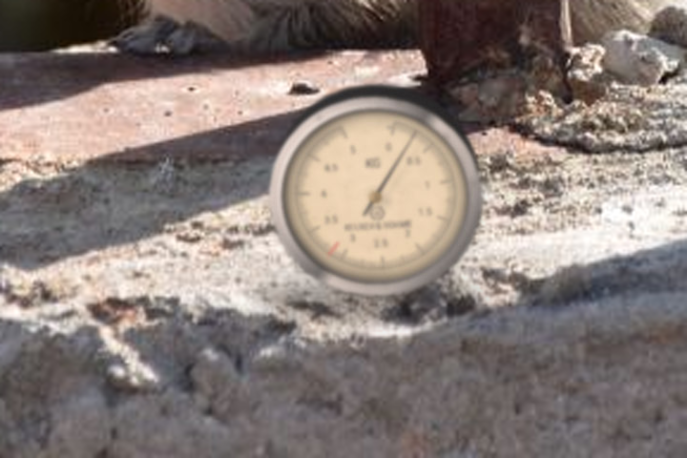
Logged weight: 0.25 kg
